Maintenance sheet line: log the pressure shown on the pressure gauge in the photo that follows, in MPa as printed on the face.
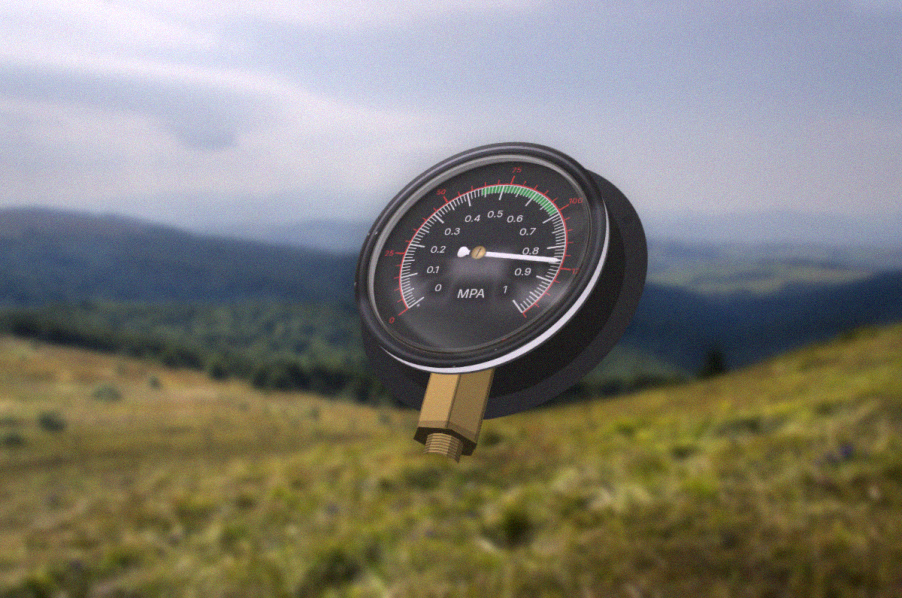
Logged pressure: 0.85 MPa
